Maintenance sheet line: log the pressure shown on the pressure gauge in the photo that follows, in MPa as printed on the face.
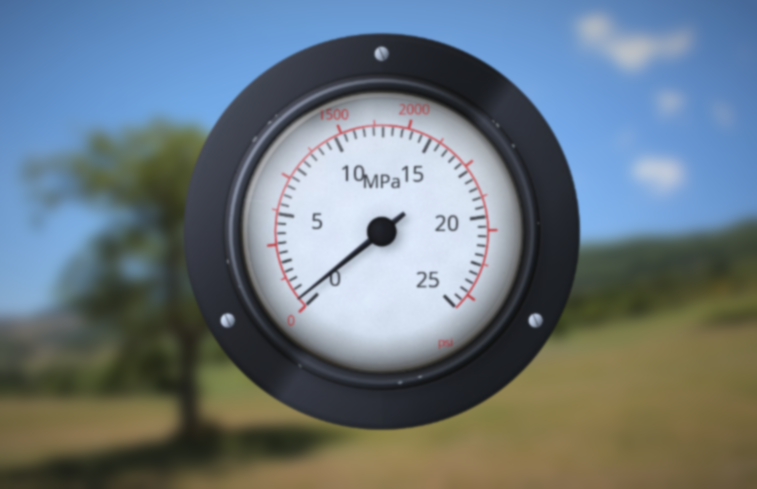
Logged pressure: 0.5 MPa
